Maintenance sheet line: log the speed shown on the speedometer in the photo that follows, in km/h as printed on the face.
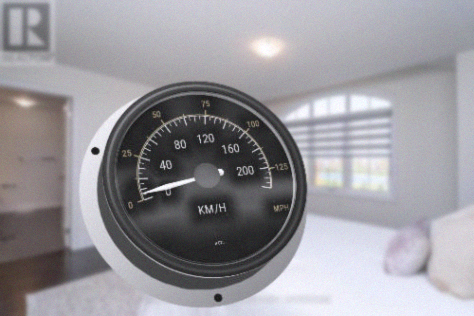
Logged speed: 5 km/h
